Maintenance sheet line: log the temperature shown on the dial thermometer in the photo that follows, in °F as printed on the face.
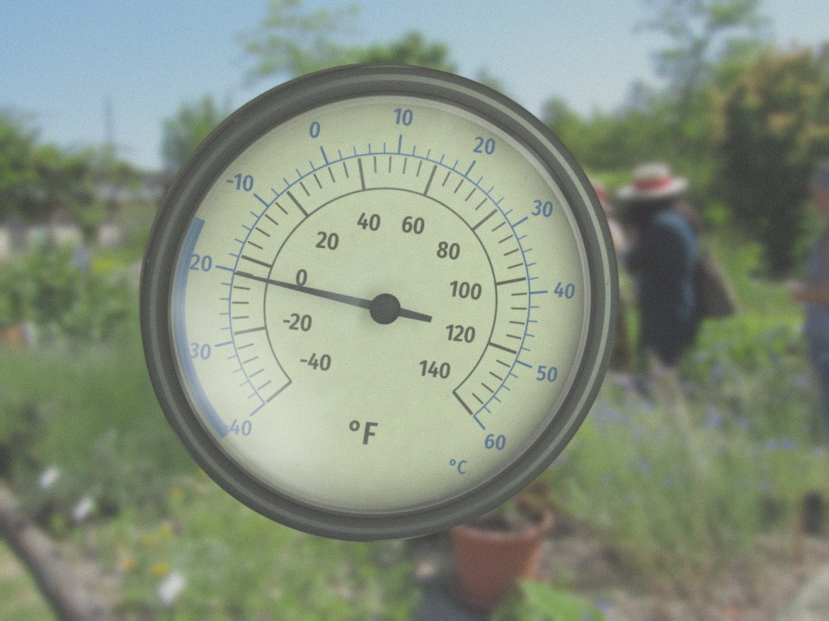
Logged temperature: -4 °F
